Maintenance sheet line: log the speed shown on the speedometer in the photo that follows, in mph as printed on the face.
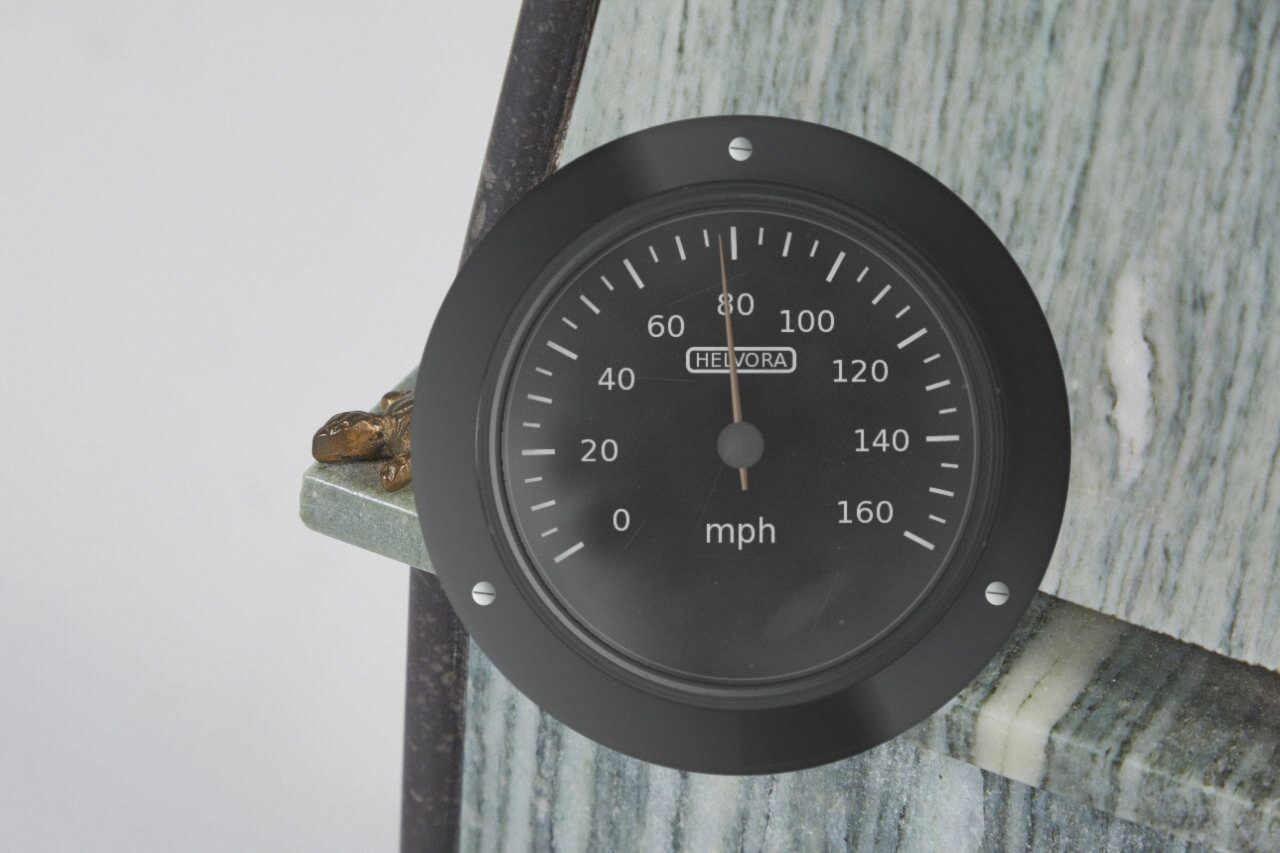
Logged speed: 77.5 mph
